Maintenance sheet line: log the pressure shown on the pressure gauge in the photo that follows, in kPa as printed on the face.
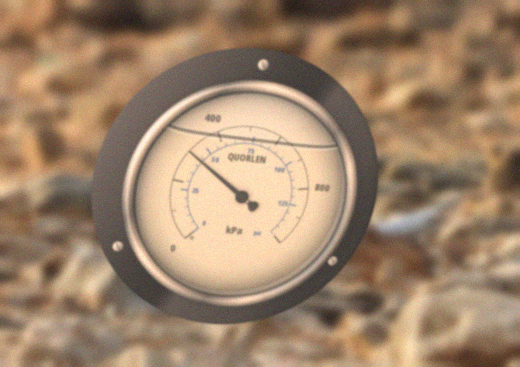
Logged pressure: 300 kPa
